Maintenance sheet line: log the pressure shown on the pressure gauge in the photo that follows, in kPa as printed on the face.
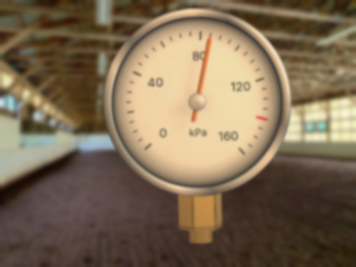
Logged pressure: 85 kPa
